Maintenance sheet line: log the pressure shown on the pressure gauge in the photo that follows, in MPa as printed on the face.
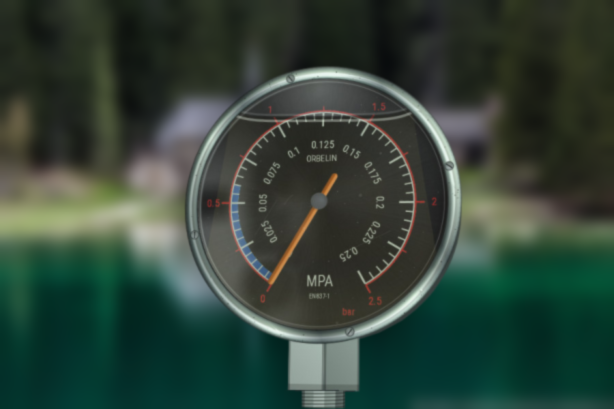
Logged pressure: 0 MPa
